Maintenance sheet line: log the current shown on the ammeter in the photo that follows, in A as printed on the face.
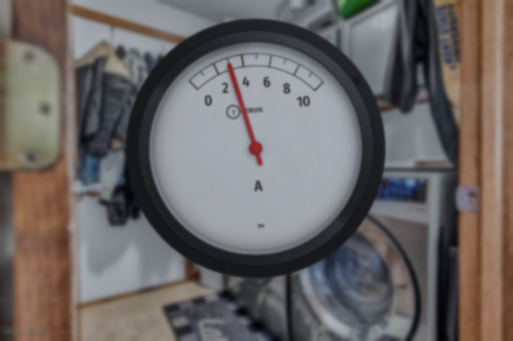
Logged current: 3 A
